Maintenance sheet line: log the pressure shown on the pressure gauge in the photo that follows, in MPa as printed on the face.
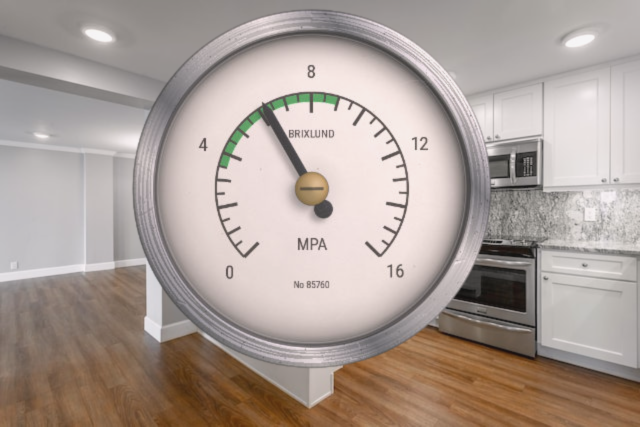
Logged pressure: 6.25 MPa
